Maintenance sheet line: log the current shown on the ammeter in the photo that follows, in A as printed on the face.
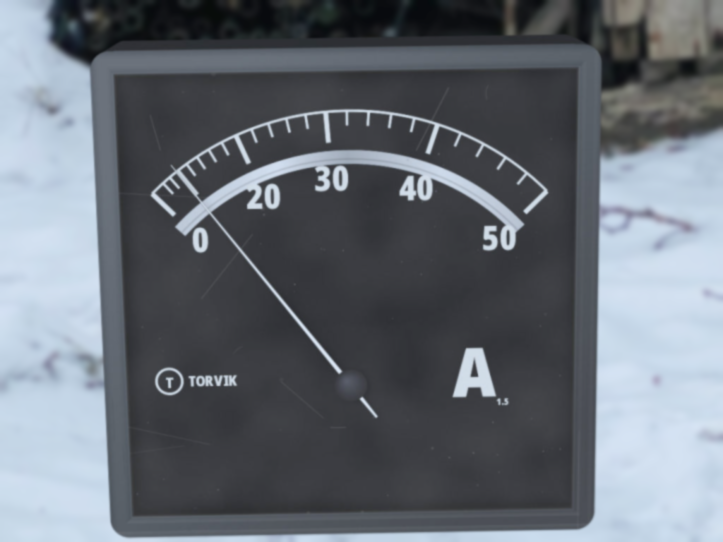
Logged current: 10 A
